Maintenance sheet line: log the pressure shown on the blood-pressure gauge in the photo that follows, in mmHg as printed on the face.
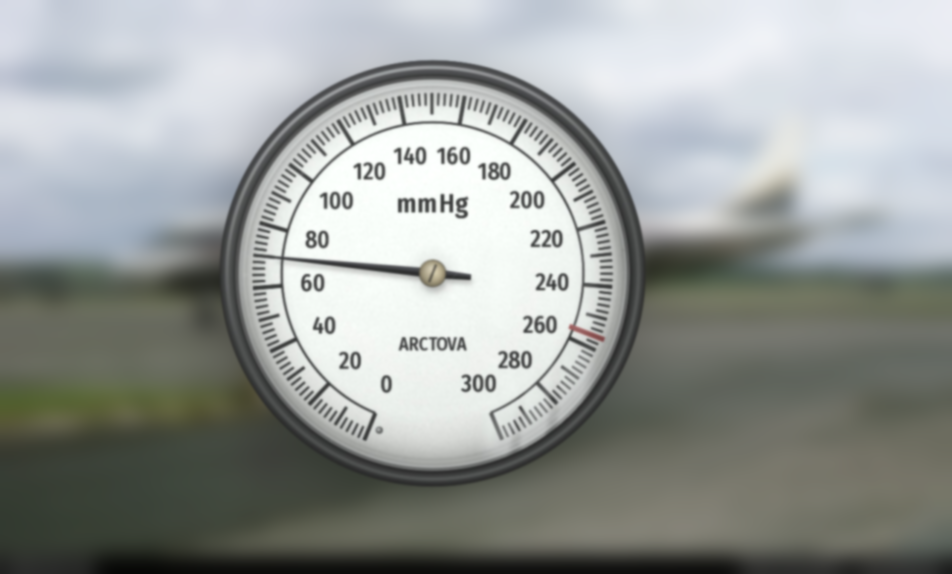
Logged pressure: 70 mmHg
